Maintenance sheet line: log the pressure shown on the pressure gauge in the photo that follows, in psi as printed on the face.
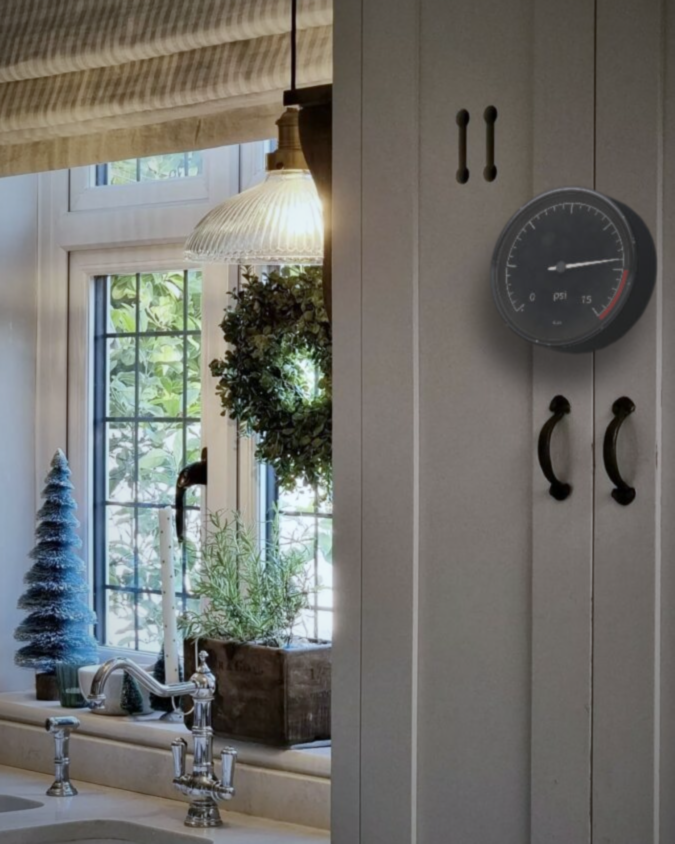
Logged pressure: 12 psi
